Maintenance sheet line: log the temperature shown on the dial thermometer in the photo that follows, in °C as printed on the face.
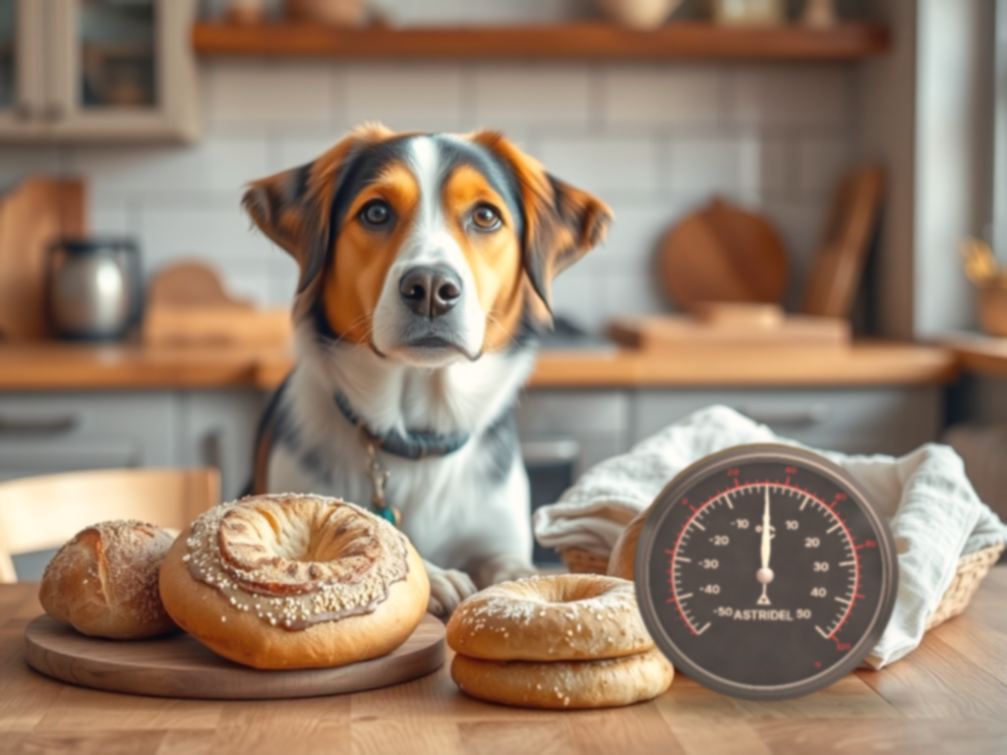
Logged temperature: 0 °C
